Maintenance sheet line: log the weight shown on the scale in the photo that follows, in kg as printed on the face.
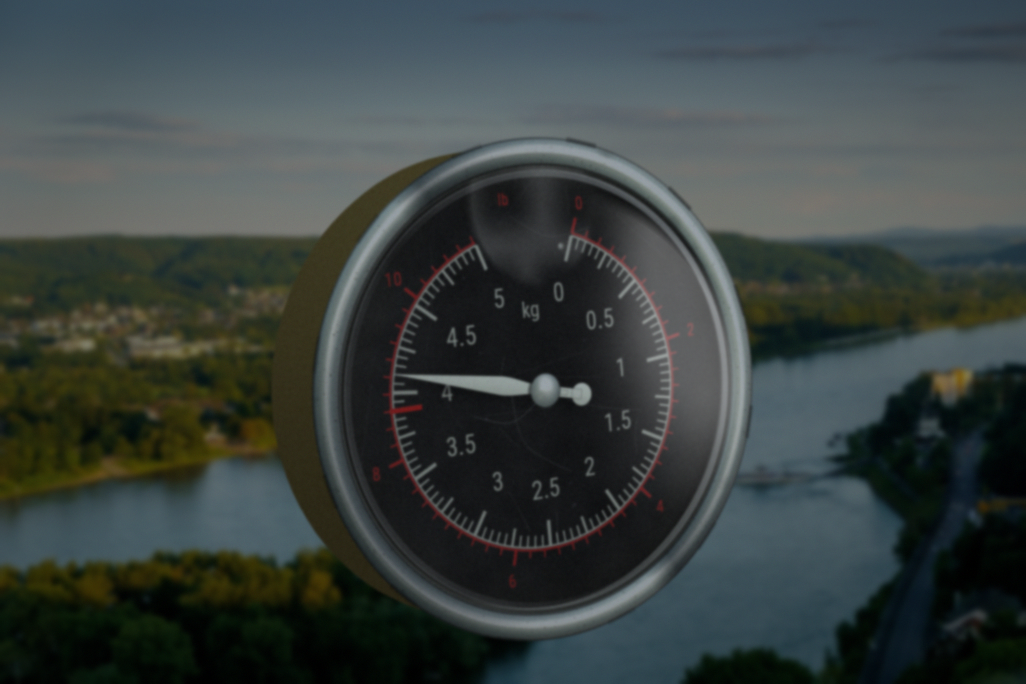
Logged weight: 4.1 kg
